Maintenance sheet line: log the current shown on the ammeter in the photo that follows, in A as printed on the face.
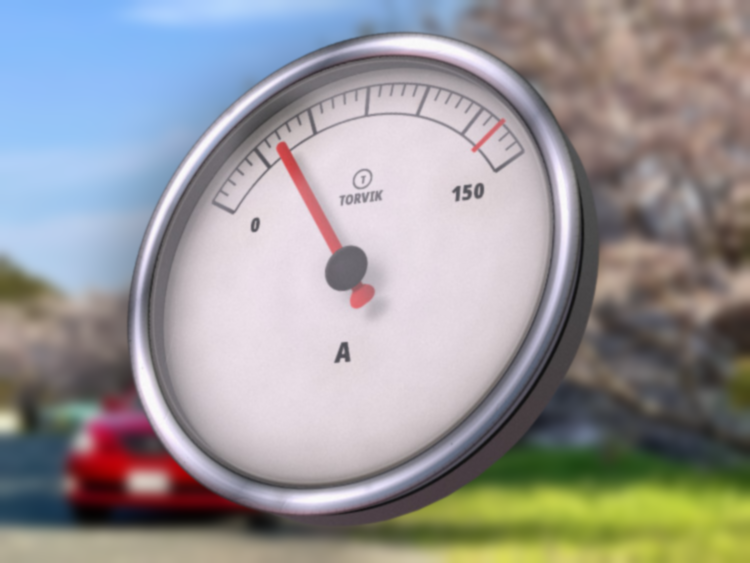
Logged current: 35 A
